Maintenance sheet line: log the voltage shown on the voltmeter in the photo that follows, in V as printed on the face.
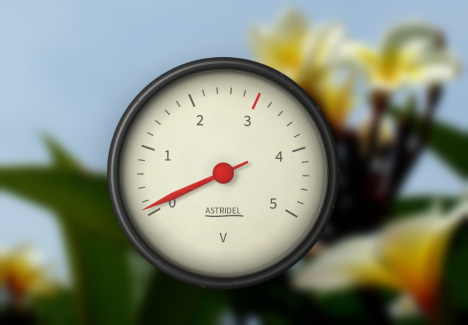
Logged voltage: 0.1 V
